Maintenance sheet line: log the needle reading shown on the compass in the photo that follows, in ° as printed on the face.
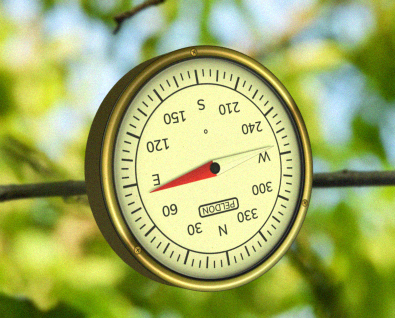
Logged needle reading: 82.5 °
